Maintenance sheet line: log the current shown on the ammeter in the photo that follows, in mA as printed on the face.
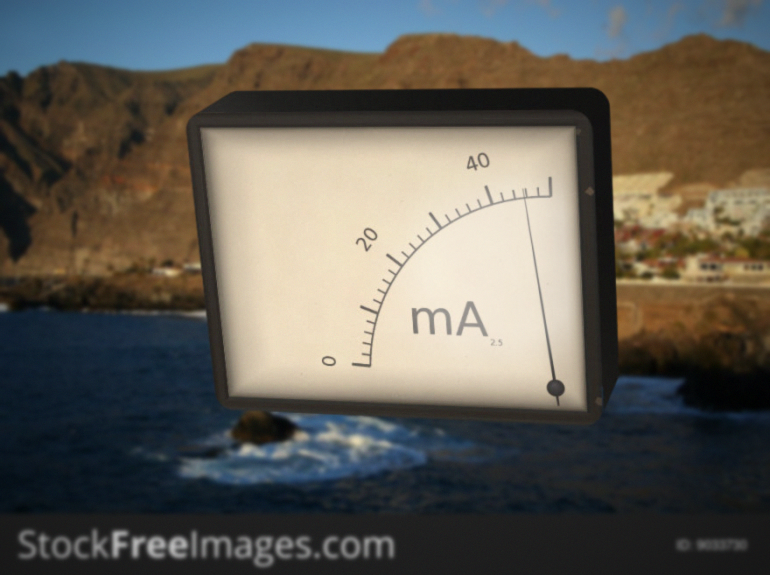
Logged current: 46 mA
